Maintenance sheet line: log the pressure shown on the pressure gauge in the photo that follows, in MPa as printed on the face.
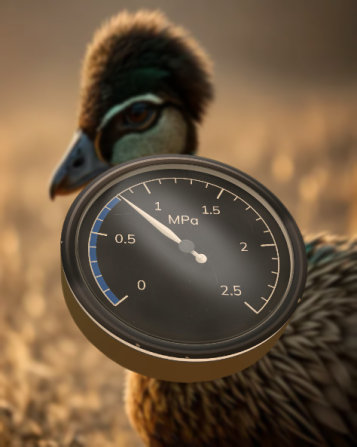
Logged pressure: 0.8 MPa
